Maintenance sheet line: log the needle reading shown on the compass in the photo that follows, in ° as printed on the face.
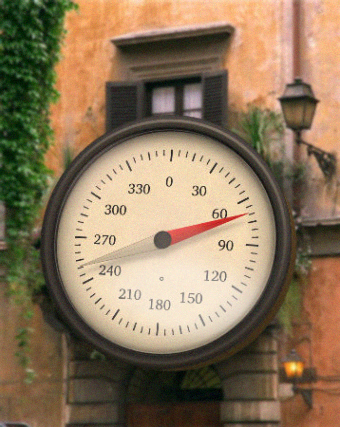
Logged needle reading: 70 °
